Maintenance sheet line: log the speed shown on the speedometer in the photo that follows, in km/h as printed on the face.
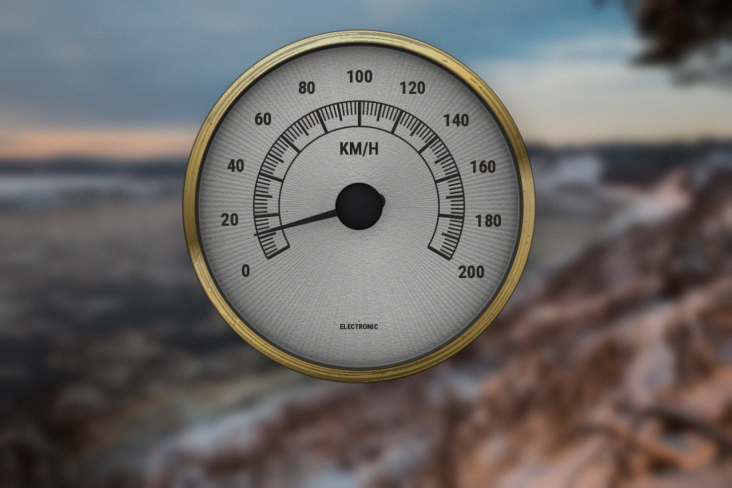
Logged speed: 12 km/h
